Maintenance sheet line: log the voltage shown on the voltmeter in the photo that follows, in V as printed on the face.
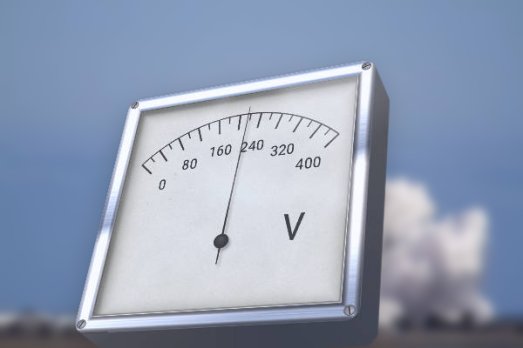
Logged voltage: 220 V
